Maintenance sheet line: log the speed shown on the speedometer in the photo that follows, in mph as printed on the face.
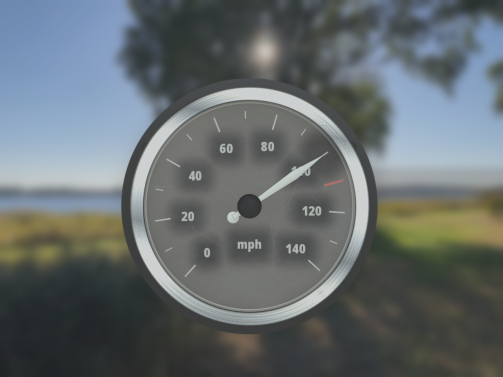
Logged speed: 100 mph
